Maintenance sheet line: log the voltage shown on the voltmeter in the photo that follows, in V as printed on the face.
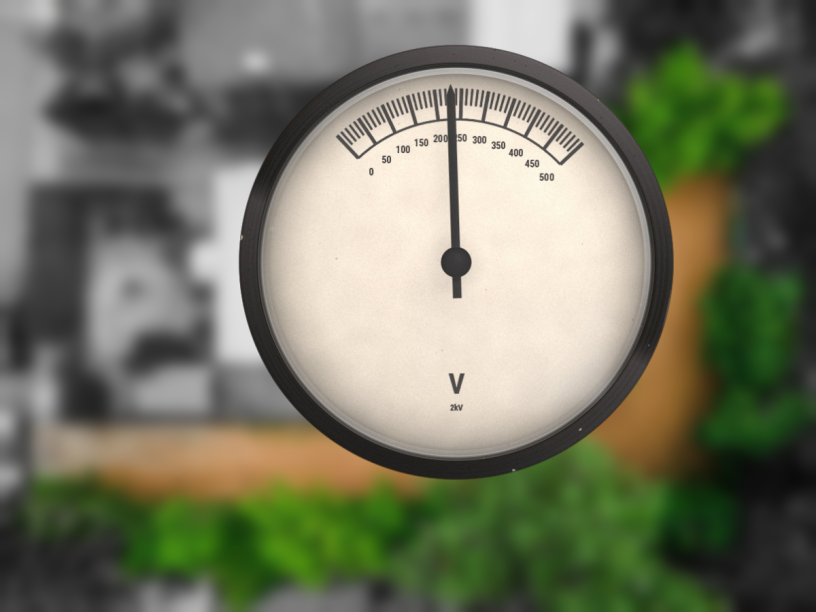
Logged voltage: 230 V
